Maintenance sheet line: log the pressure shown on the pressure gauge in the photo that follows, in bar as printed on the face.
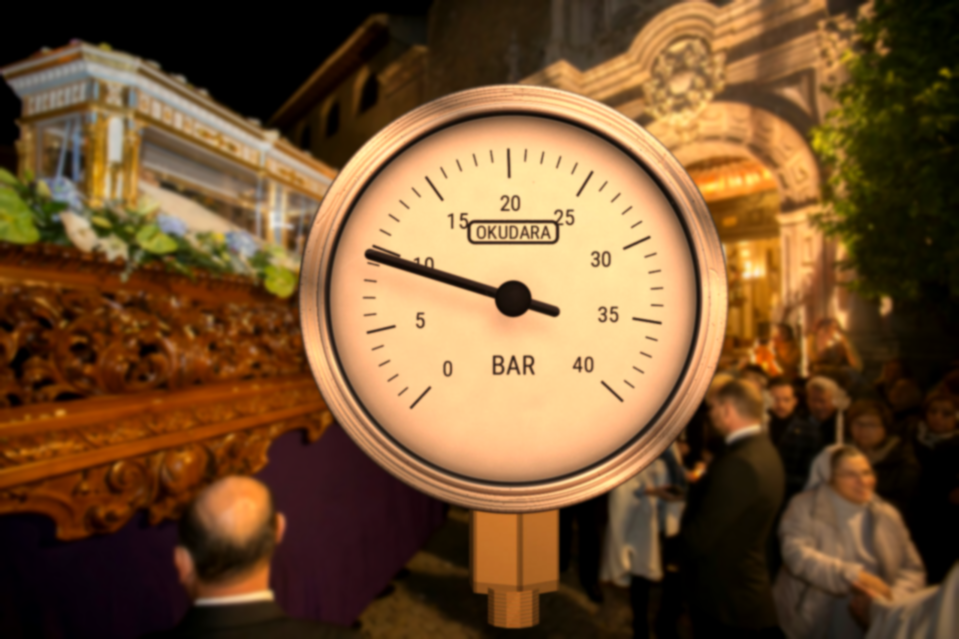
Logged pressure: 9.5 bar
